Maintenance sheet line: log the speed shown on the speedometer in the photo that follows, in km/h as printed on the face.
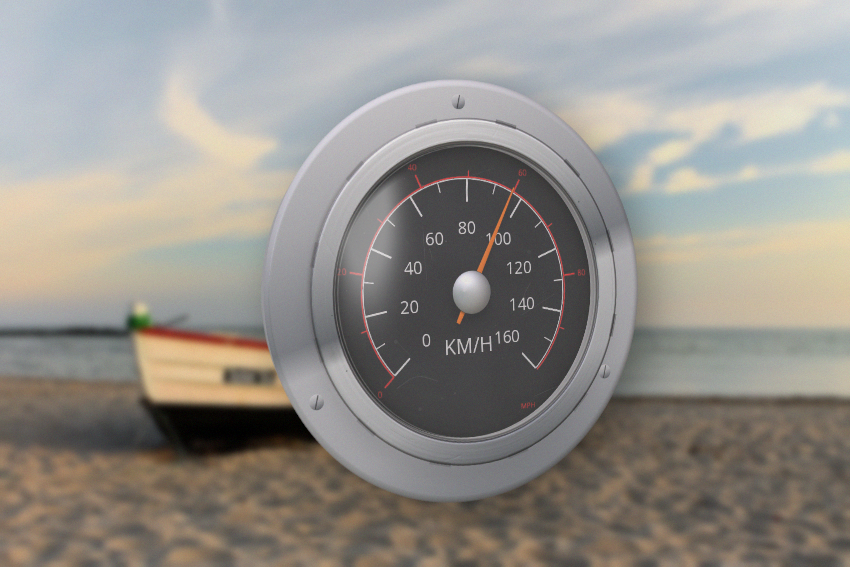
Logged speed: 95 km/h
